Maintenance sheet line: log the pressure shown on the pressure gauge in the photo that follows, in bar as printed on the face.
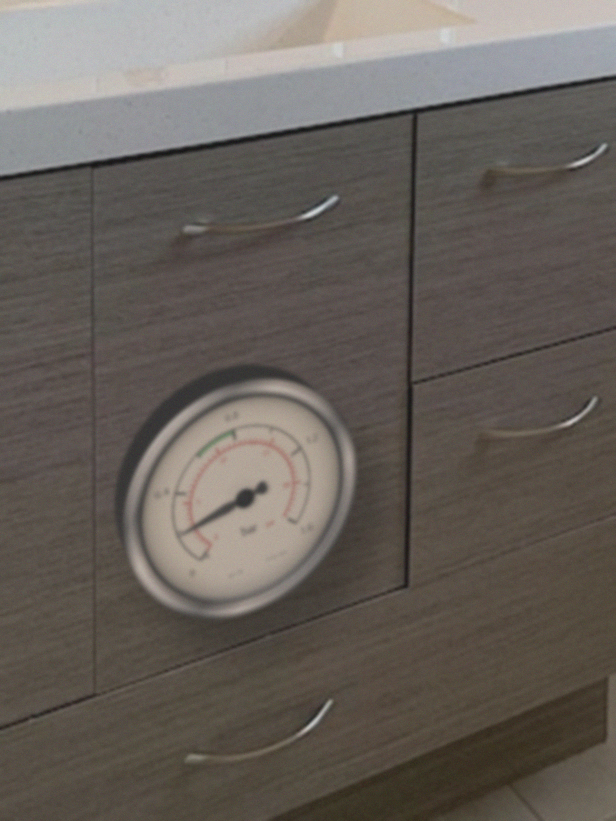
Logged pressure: 0.2 bar
